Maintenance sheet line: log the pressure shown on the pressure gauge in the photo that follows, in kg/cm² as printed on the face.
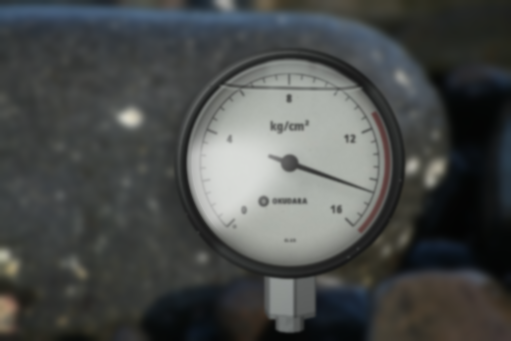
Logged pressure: 14.5 kg/cm²
